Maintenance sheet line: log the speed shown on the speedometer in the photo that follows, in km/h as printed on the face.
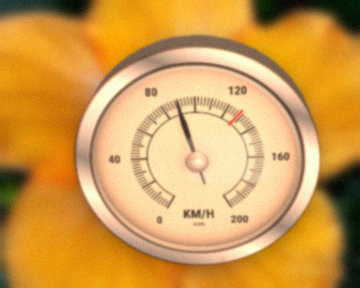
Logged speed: 90 km/h
